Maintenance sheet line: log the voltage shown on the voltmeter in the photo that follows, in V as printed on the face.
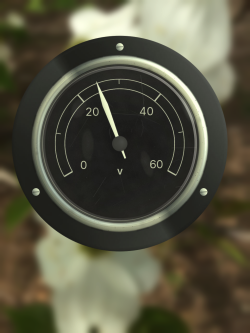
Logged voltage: 25 V
